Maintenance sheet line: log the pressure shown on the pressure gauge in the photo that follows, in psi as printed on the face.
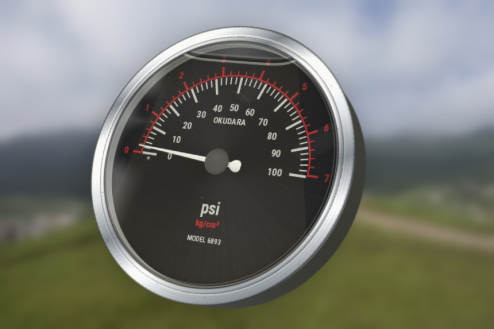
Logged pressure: 2 psi
